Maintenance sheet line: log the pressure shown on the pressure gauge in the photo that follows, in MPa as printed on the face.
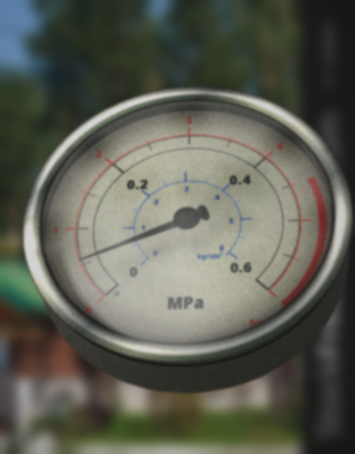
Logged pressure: 0.05 MPa
